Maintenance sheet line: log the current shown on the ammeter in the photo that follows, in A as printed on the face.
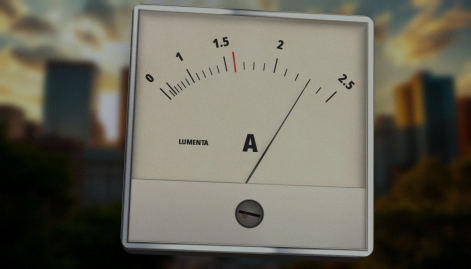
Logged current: 2.3 A
